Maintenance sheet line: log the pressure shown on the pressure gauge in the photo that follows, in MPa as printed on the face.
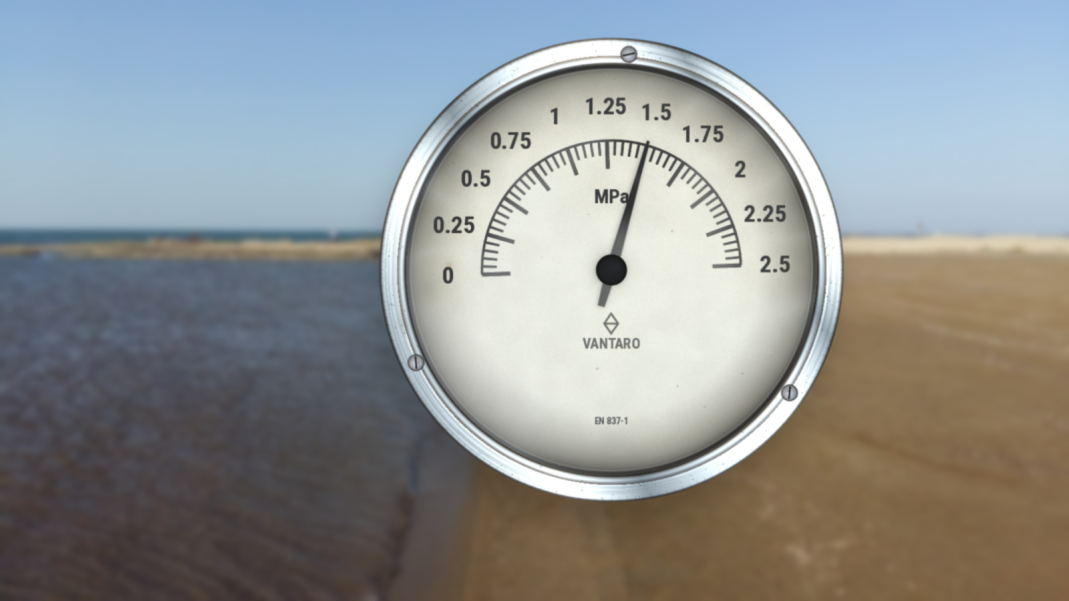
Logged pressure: 1.5 MPa
